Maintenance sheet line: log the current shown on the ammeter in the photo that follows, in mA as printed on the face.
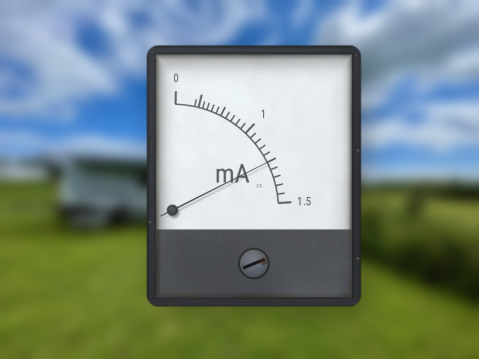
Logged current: 1.25 mA
